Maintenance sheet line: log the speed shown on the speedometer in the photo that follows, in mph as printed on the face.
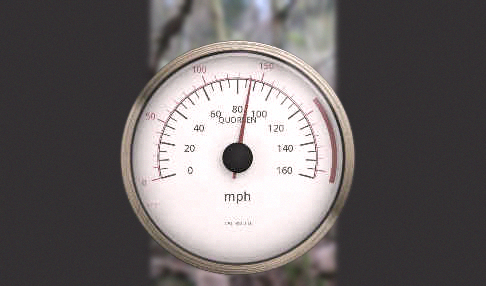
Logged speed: 87.5 mph
